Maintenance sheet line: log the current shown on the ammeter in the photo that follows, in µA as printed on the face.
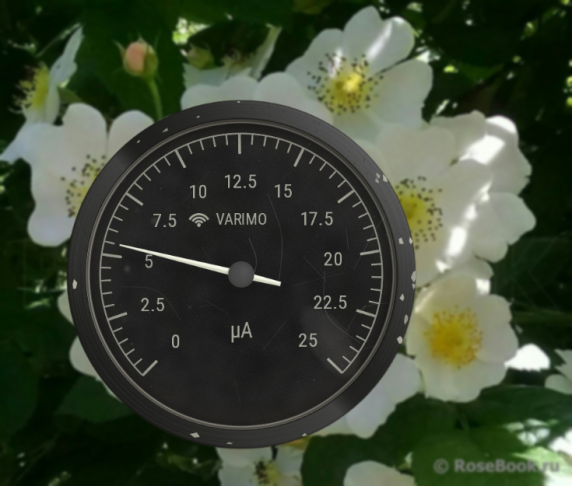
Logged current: 5.5 µA
